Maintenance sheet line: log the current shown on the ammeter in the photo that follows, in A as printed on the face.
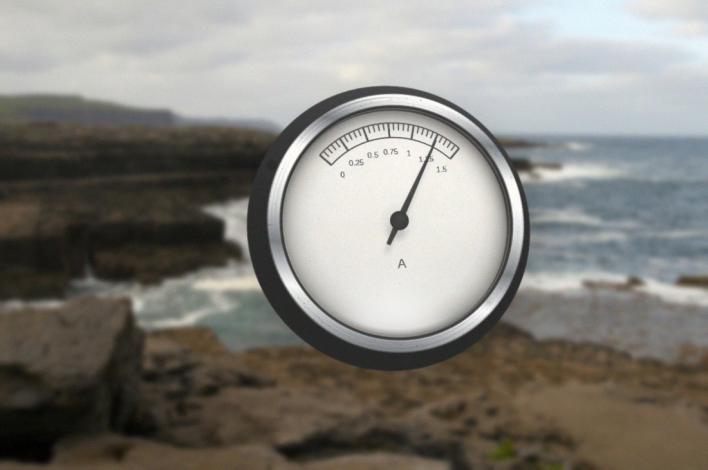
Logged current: 1.25 A
